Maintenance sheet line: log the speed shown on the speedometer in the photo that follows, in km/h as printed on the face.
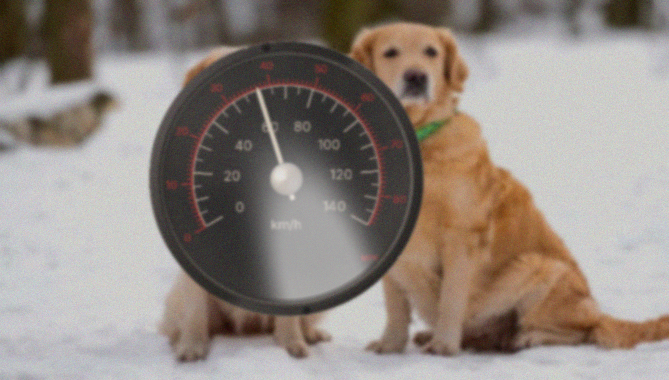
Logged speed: 60 km/h
